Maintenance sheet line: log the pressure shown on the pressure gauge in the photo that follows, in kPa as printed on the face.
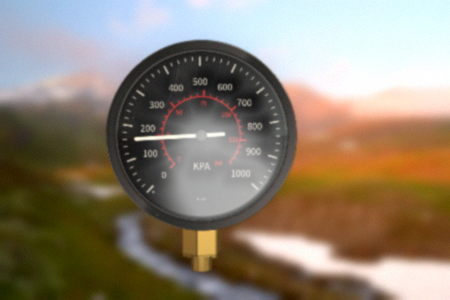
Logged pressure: 160 kPa
